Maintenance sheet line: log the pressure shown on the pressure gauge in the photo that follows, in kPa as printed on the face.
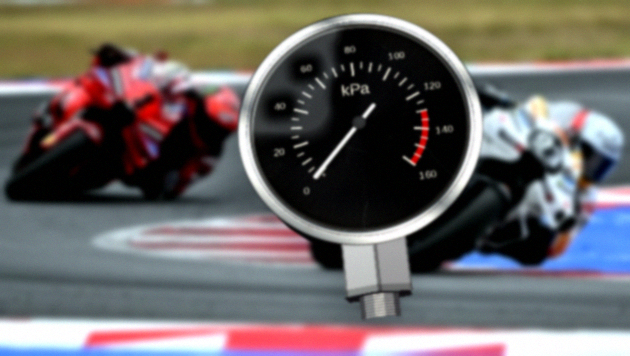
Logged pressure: 0 kPa
